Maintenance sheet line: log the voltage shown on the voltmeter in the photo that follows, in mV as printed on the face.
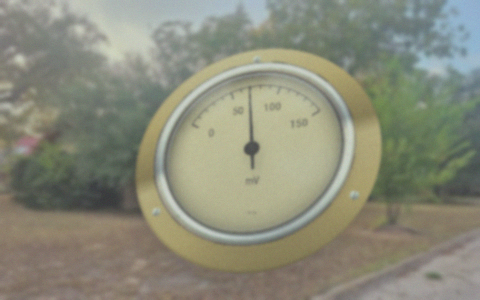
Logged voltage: 70 mV
